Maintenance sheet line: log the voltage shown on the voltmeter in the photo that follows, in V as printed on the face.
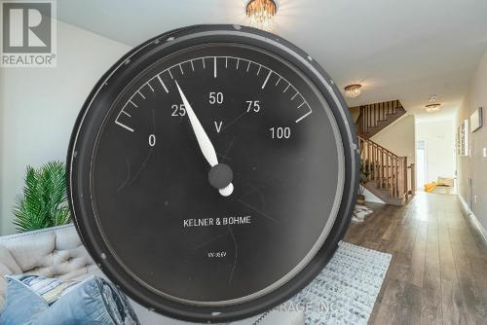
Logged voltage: 30 V
